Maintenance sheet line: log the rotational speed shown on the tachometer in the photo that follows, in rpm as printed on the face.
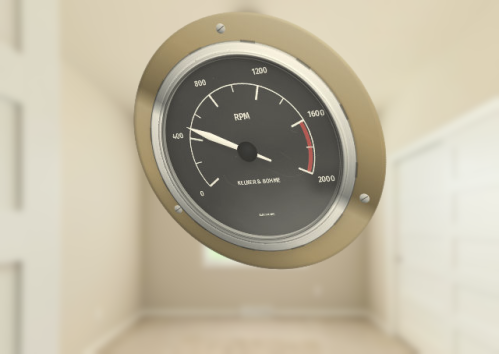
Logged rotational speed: 500 rpm
